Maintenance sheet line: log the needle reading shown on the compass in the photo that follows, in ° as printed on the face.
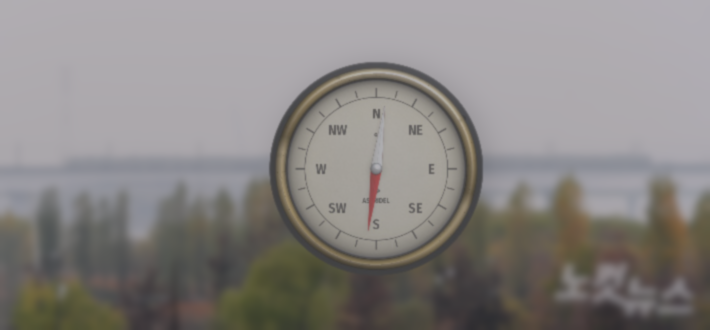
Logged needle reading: 187.5 °
